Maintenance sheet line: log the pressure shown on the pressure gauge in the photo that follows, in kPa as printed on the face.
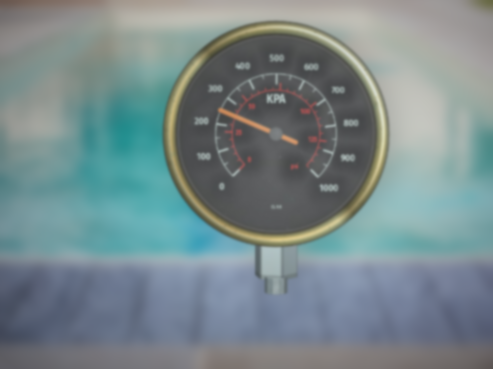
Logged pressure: 250 kPa
